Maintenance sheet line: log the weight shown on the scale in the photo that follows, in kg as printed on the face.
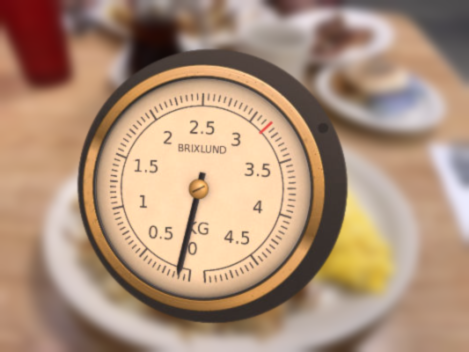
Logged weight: 0.1 kg
